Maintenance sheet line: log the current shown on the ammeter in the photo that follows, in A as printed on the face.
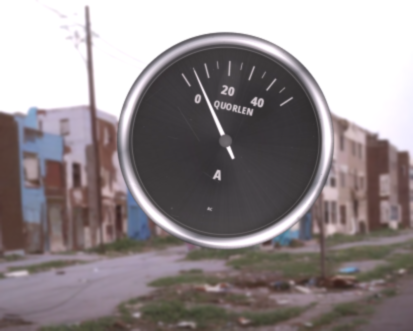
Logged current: 5 A
